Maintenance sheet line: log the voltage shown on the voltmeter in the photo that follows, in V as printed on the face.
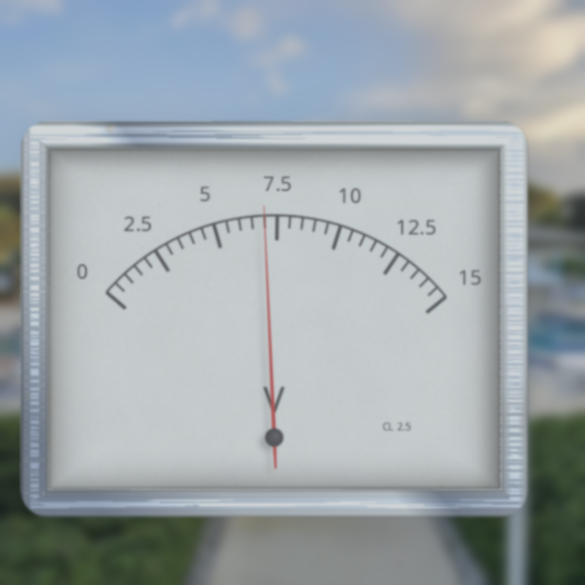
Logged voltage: 7 V
